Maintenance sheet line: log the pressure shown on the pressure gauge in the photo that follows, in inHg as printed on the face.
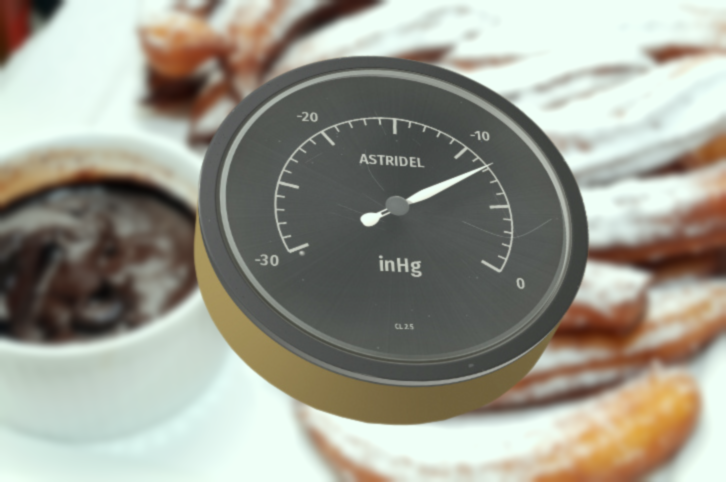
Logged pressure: -8 inHg
